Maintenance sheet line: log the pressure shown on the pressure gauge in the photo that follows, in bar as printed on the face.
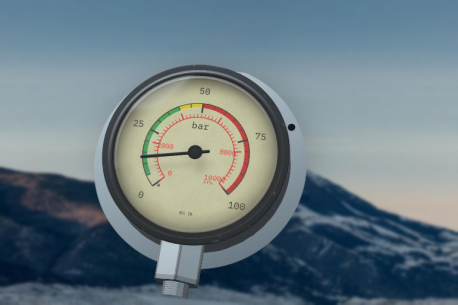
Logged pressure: 12.5 bar
